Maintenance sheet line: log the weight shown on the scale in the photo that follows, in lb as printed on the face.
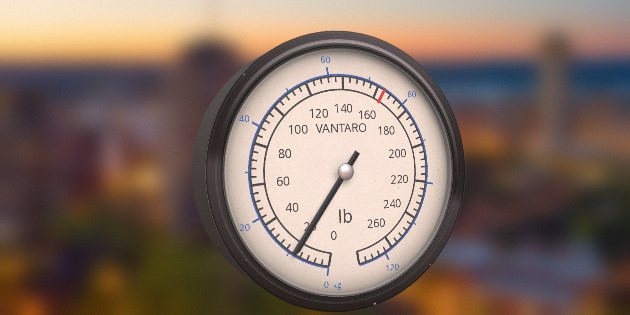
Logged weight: 20 lb
